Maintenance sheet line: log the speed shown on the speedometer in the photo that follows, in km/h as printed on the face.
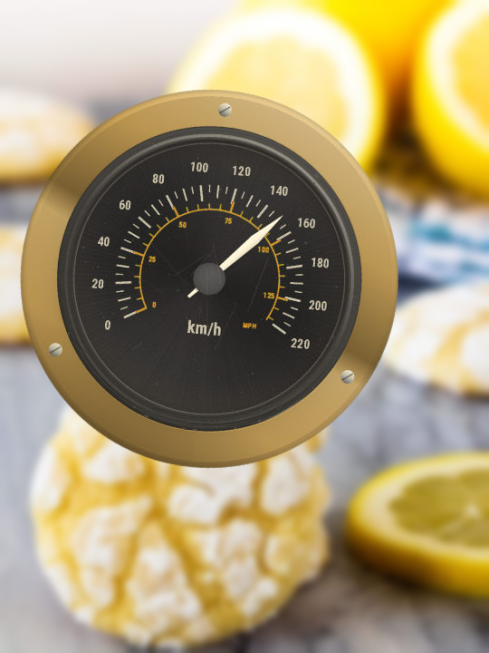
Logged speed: 150 km/h
